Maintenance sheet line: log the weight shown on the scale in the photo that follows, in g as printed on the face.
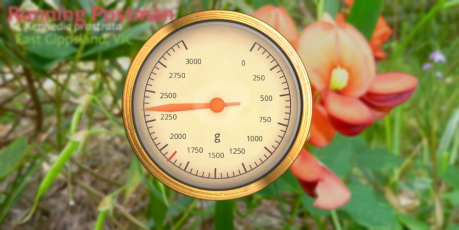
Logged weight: 2350 g
